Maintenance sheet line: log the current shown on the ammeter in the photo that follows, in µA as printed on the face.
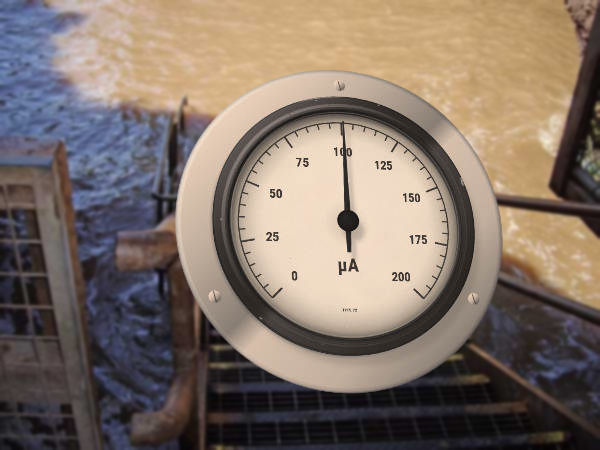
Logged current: 100 µA
